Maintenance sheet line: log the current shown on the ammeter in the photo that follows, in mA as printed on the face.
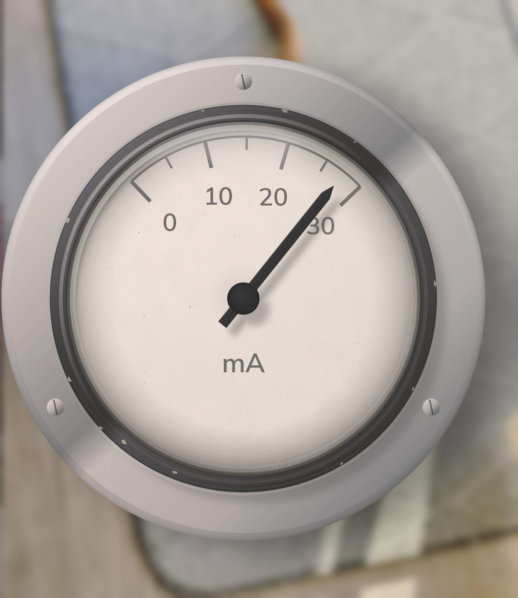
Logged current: 27.5 mA
